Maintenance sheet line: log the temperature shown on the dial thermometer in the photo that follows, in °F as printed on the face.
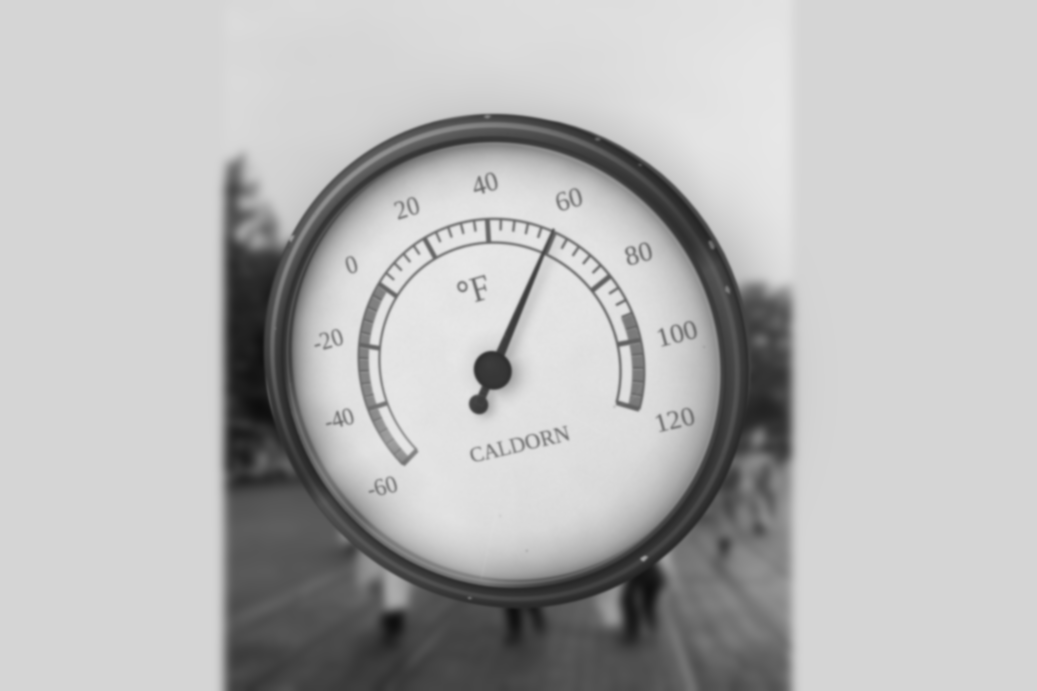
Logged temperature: 60 °F
